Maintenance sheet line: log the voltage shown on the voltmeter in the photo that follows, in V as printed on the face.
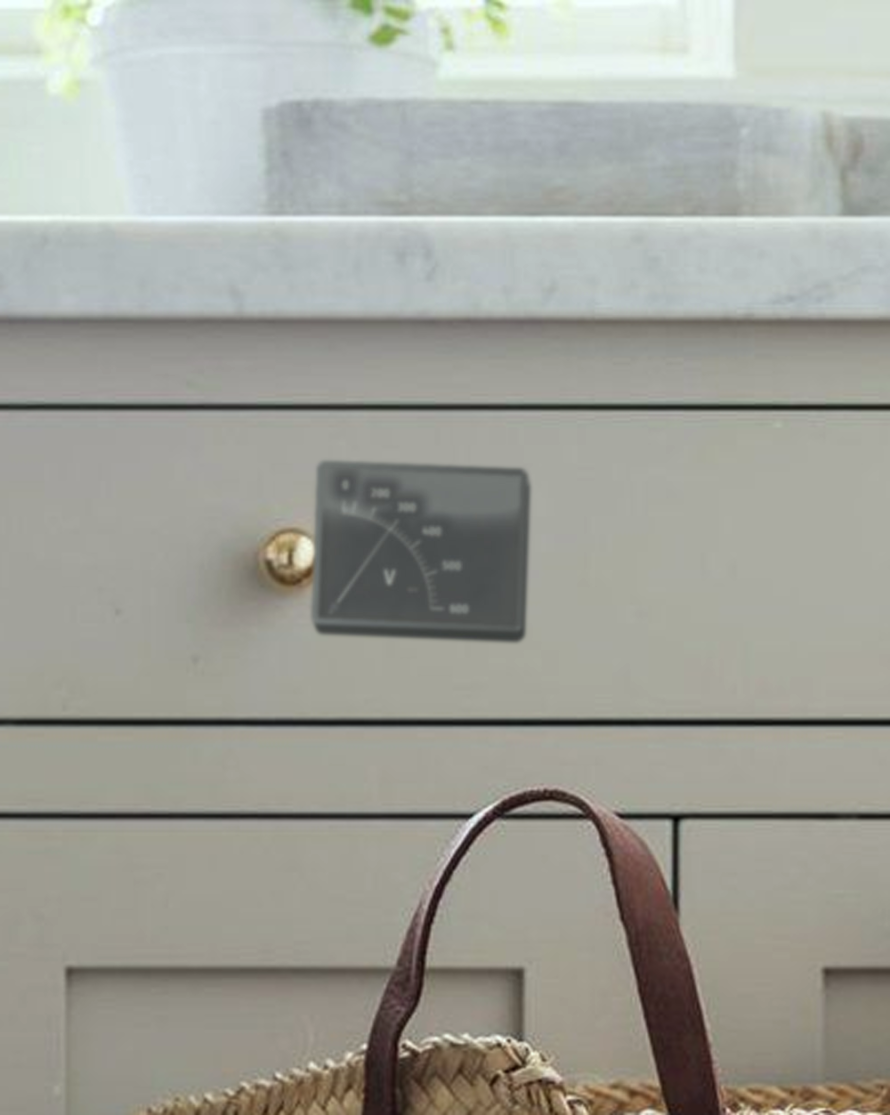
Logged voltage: 300 V
